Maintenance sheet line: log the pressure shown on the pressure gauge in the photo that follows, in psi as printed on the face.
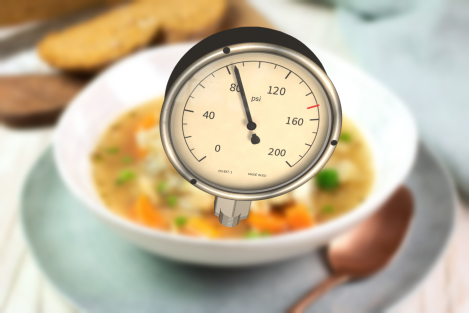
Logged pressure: 85 psi
